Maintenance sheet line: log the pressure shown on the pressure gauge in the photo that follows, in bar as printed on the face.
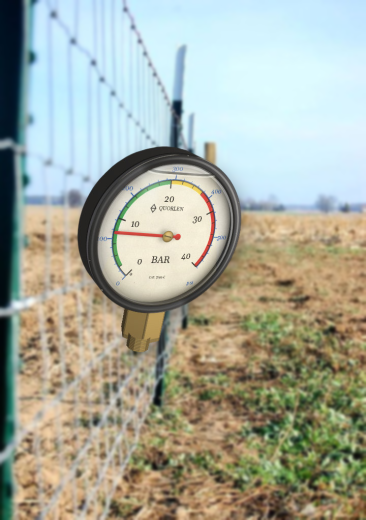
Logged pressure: 8 bar
